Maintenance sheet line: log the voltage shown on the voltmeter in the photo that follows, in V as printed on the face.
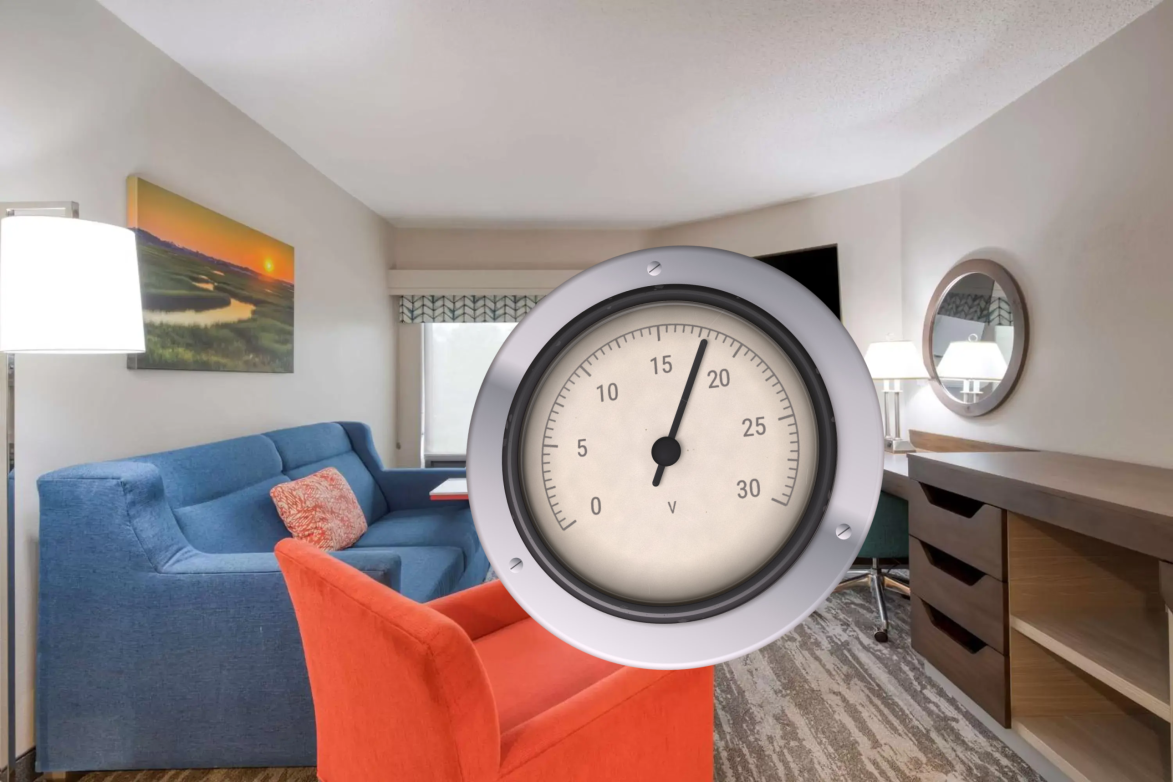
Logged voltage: 18 V
